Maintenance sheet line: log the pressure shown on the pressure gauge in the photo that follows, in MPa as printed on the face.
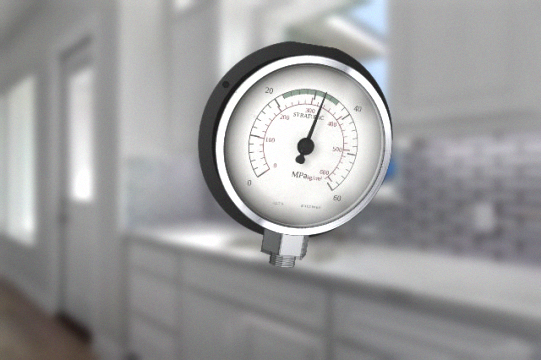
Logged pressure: 32 MPa
